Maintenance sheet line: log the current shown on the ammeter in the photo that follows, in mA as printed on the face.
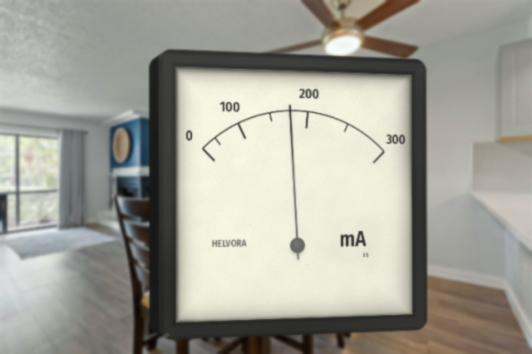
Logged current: 175 mA
